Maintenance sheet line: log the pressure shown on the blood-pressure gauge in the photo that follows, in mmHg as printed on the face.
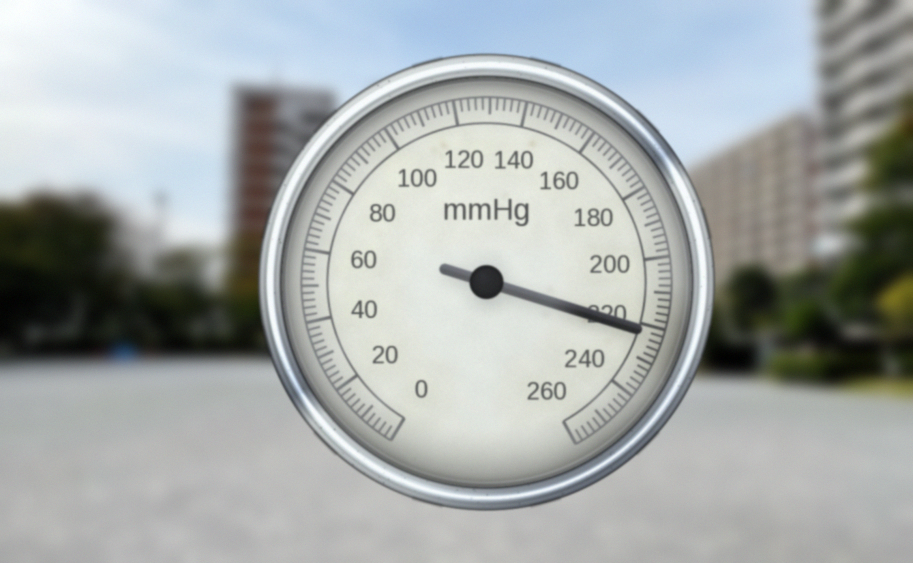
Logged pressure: 222 mmHg
